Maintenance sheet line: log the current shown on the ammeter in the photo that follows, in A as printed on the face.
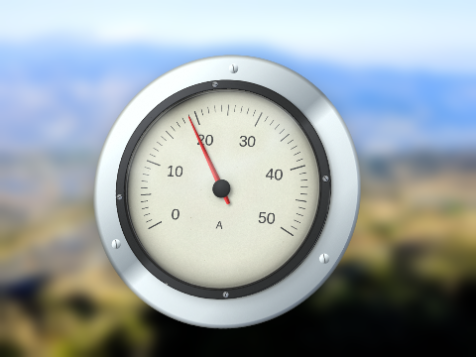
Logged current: 19 A
